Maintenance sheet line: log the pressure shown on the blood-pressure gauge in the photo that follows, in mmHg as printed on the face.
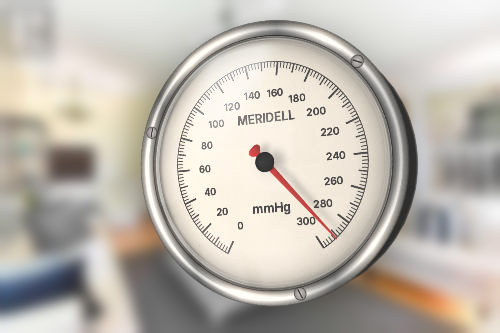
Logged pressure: 290 mmHg
